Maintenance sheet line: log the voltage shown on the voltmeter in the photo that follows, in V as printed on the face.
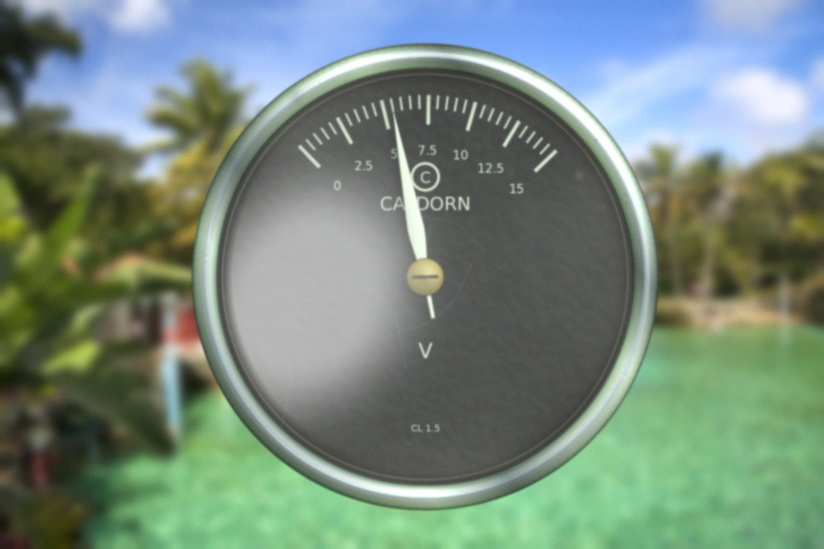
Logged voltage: 5.5 V
